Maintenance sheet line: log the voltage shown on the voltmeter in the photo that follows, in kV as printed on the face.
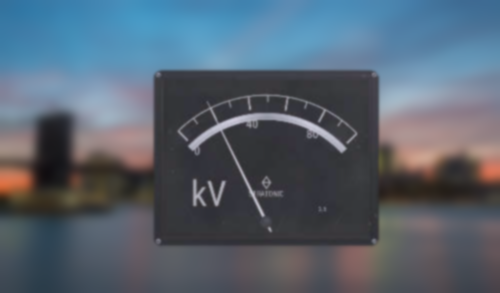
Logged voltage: 20 kV
